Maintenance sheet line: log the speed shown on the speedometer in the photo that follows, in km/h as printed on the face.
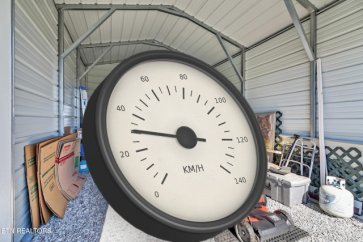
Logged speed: 30 km/h
